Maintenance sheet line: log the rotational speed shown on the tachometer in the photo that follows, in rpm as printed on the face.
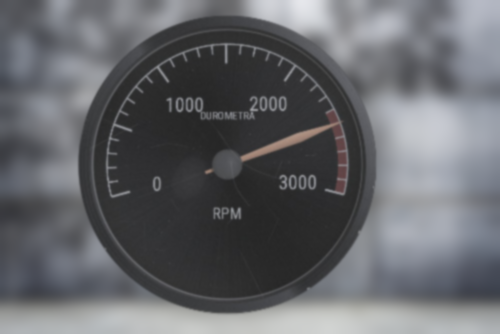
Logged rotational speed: 2500 rpm
